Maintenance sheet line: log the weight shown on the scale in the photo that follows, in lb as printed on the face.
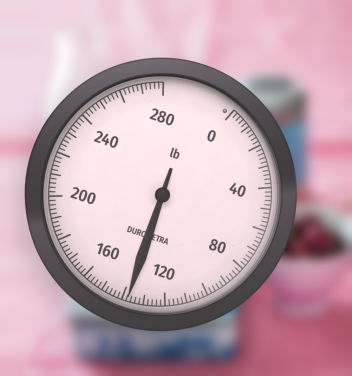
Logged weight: 138 lb
